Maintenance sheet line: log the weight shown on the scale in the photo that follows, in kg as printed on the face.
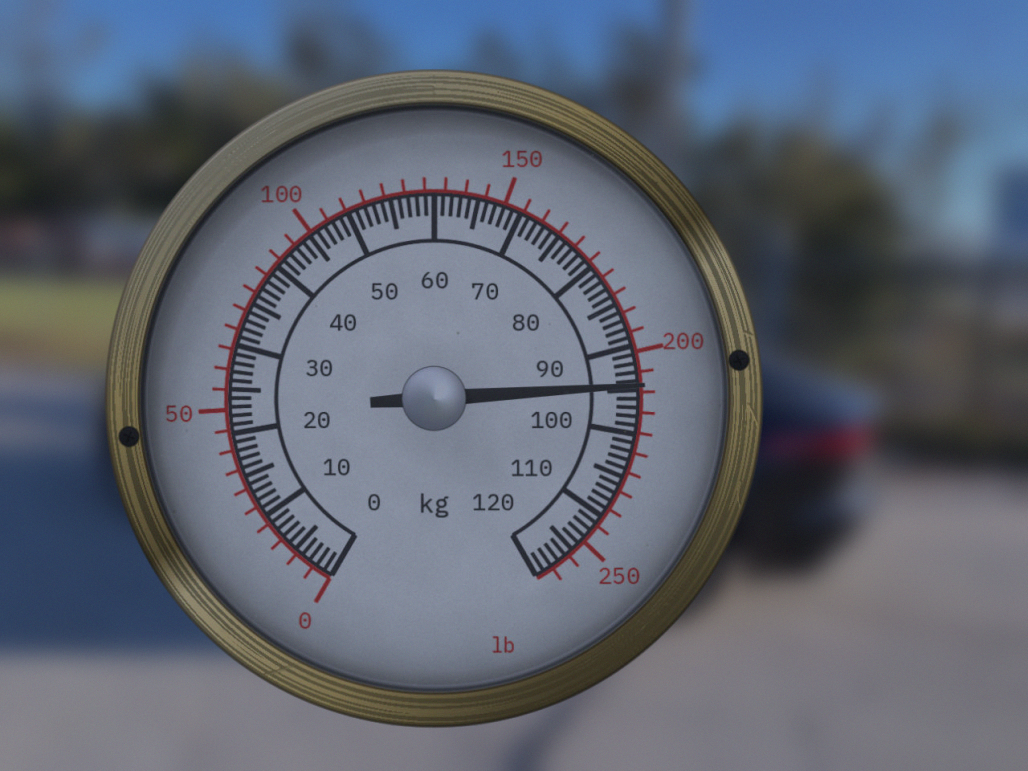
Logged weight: 94.5 kg
